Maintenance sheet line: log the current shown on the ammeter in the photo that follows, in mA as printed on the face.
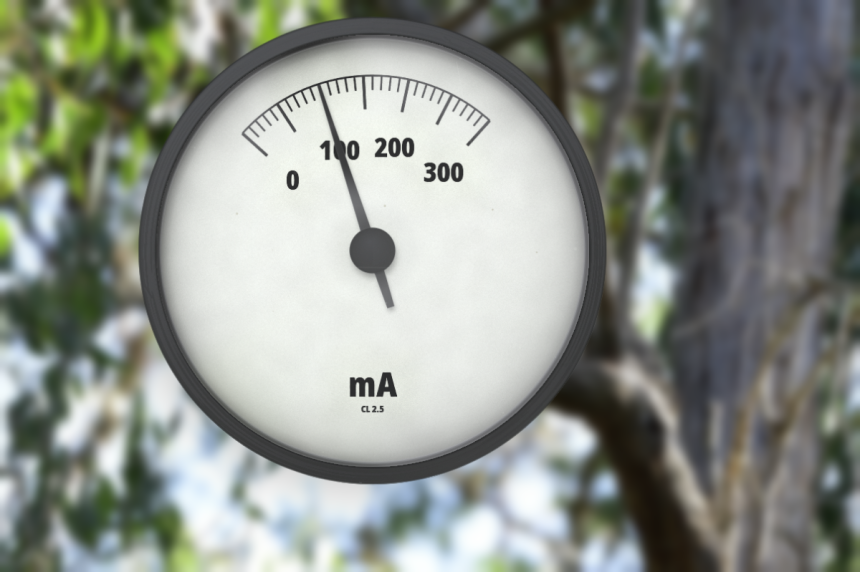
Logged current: 100 mA
